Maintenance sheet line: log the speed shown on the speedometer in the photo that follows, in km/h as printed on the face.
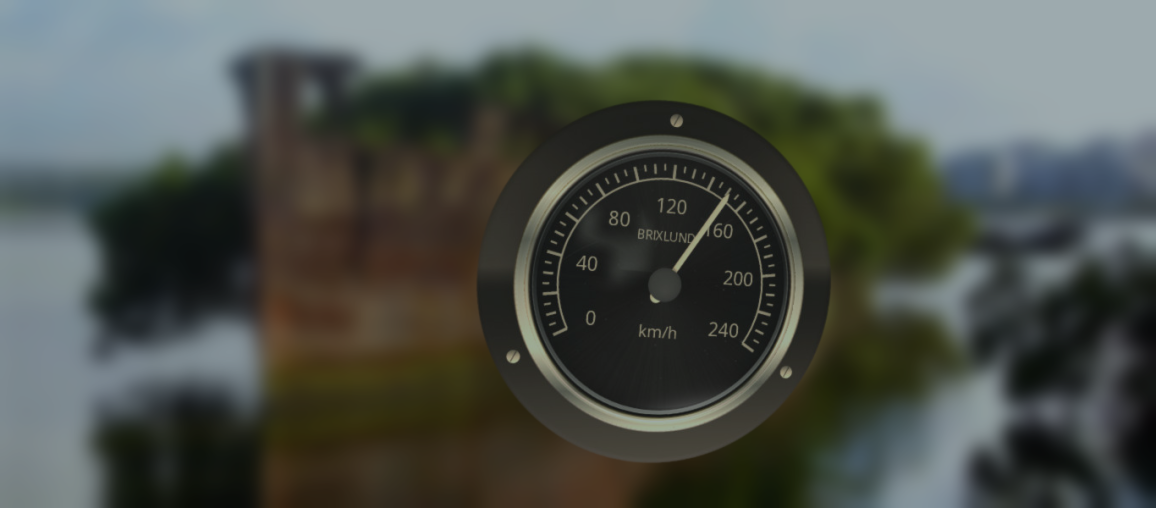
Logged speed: 150 km/h
